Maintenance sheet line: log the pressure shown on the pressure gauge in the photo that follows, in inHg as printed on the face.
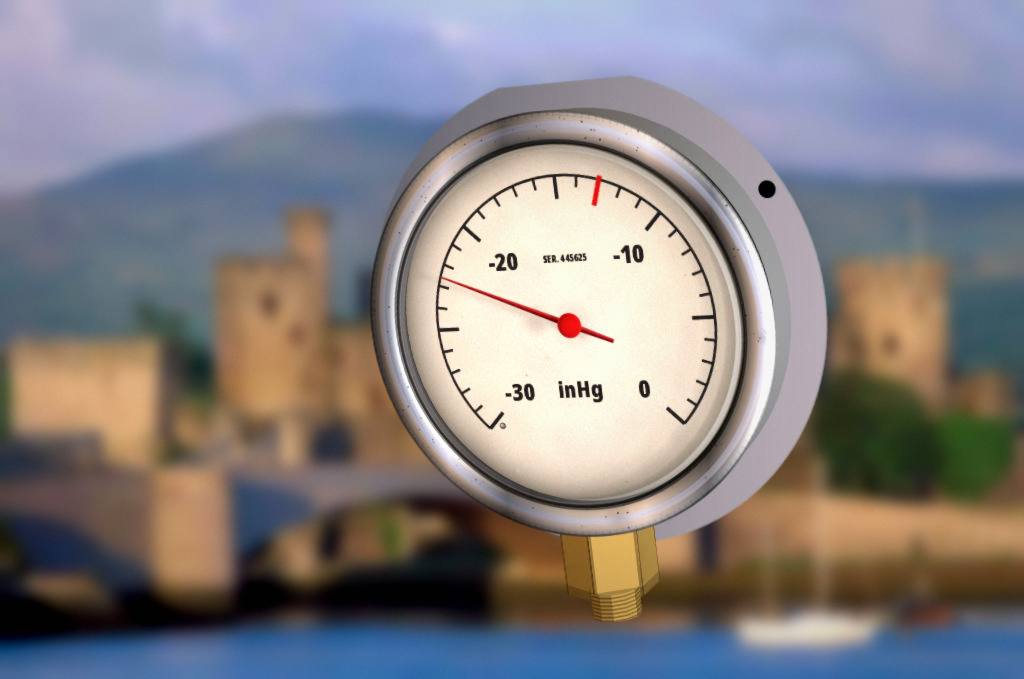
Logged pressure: -22.5 inHg
